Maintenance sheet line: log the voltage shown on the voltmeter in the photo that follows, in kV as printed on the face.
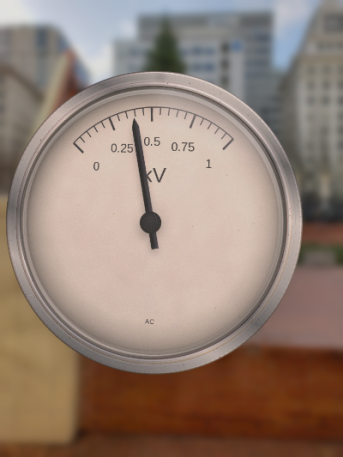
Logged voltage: 0.4 kV
